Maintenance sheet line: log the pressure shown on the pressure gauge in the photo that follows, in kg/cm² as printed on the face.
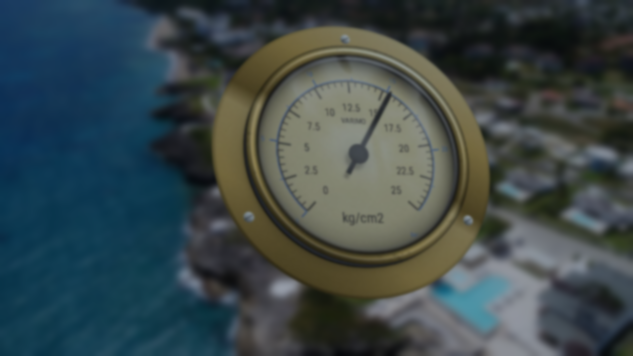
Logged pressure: 15.5 kg/cm²
